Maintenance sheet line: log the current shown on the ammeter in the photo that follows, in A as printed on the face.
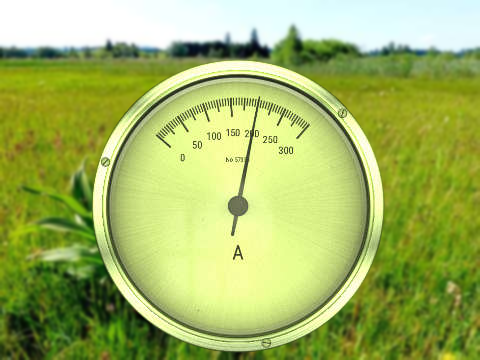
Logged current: 200 A
